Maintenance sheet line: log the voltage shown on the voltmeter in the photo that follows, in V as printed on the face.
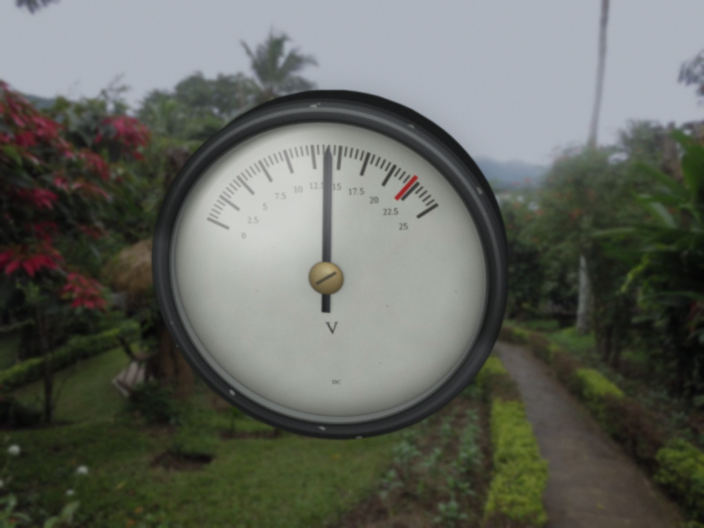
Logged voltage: 14 V
